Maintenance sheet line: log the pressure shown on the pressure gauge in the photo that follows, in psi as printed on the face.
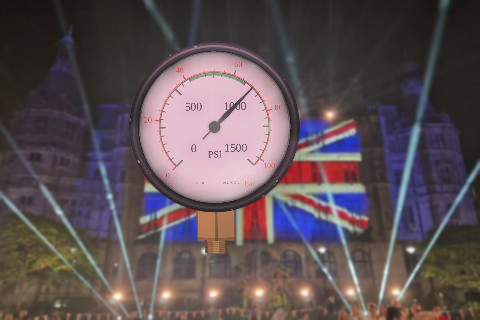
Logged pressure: 1000 psi
